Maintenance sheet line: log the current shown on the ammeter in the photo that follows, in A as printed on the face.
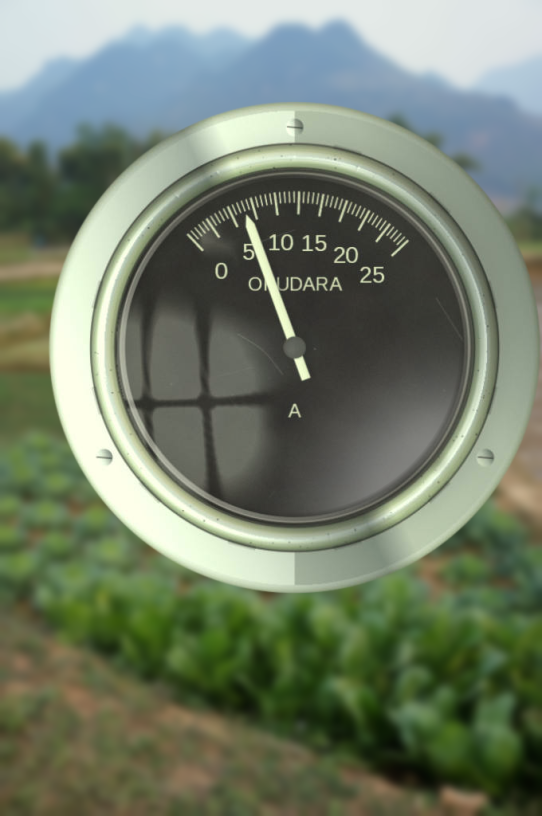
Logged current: 6.5 A
